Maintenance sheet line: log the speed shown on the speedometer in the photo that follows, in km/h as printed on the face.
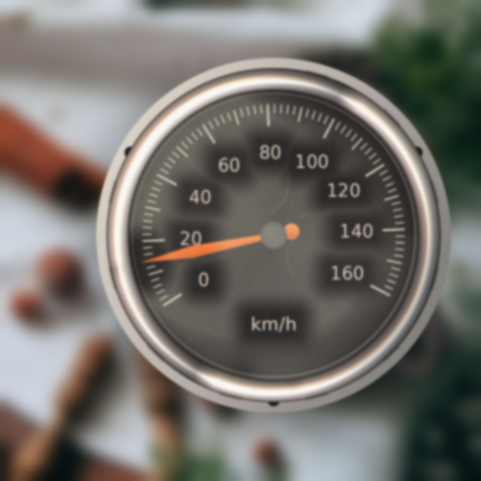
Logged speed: 14 km/h
